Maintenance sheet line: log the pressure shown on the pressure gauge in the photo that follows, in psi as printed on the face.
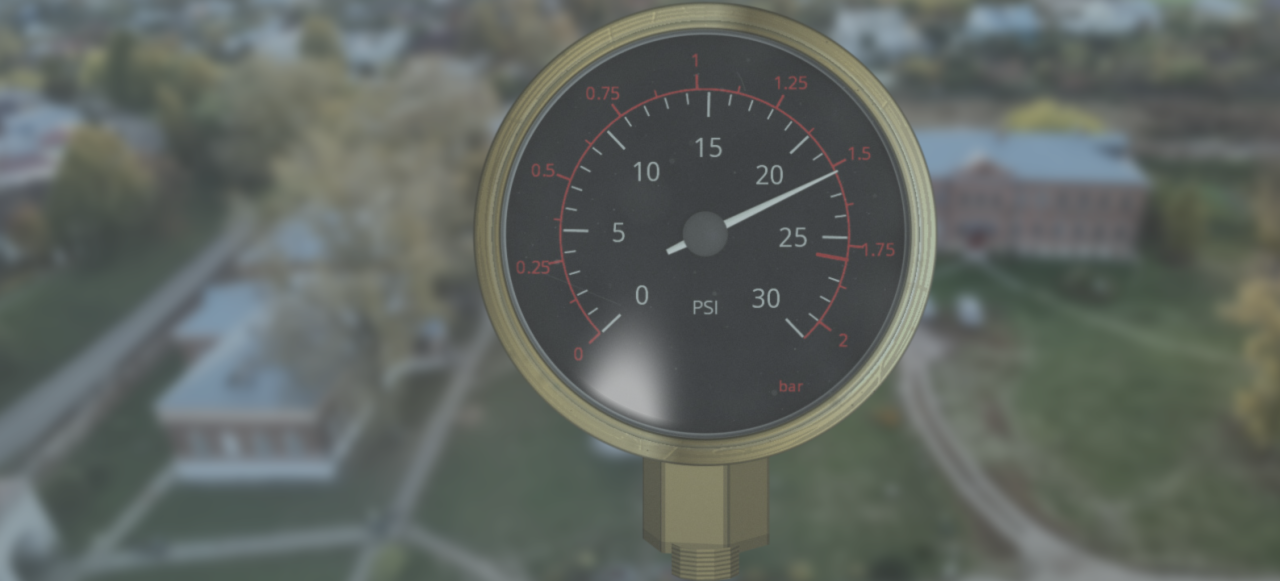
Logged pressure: 22 psi
